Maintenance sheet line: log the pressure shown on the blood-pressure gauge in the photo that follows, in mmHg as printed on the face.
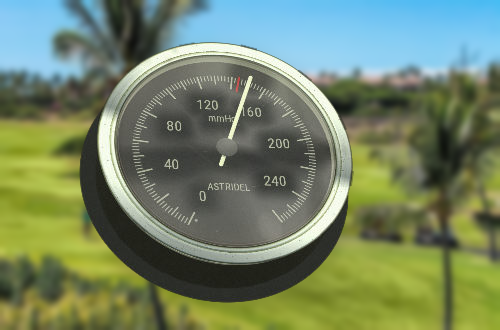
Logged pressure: 150 mmHg
